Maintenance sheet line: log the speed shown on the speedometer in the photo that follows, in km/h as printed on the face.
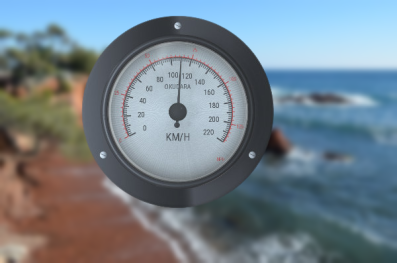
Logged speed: 110 km/h
